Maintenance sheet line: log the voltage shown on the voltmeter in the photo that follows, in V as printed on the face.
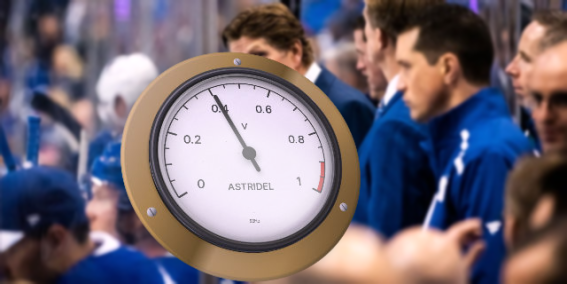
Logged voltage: 0.4 V
